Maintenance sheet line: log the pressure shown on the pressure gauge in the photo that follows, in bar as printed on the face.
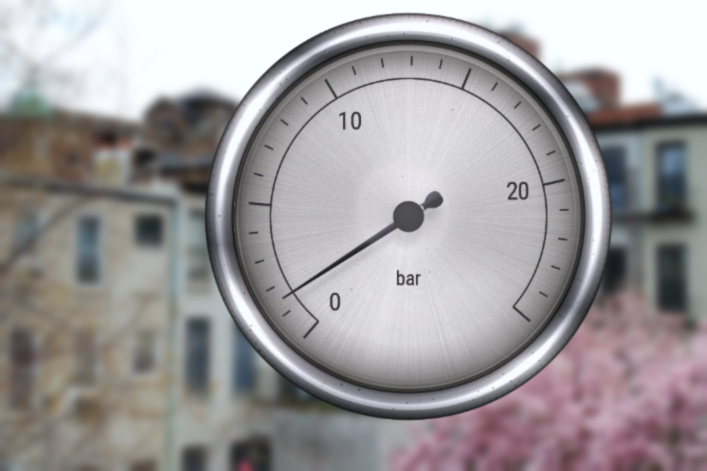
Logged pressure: 1.5 bar
